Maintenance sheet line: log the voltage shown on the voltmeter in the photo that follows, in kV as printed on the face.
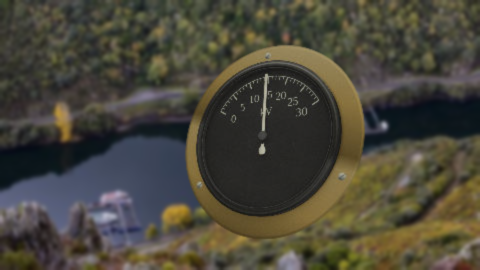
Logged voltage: 15 kV
